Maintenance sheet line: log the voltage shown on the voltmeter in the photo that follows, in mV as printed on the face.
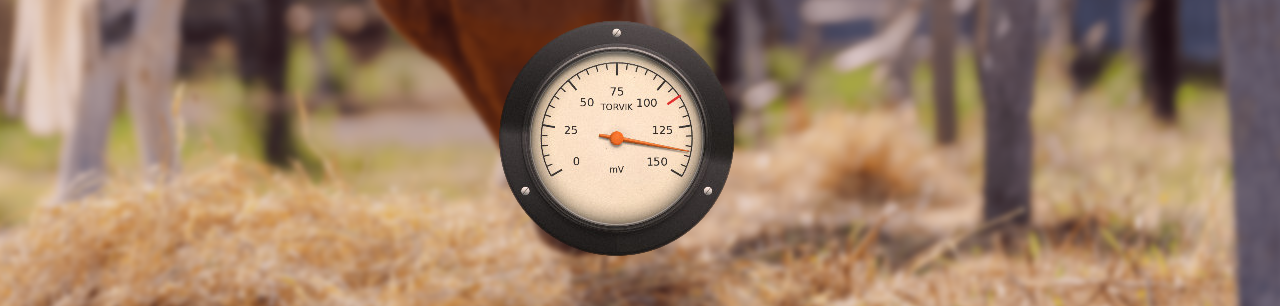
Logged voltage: 137.5 mV
